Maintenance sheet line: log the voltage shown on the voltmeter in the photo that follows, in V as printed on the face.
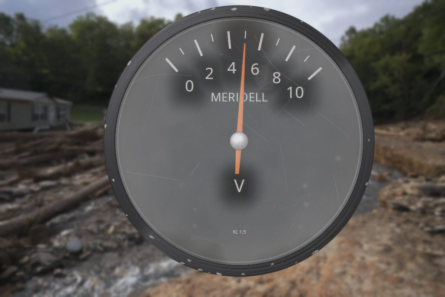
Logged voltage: 5 V
